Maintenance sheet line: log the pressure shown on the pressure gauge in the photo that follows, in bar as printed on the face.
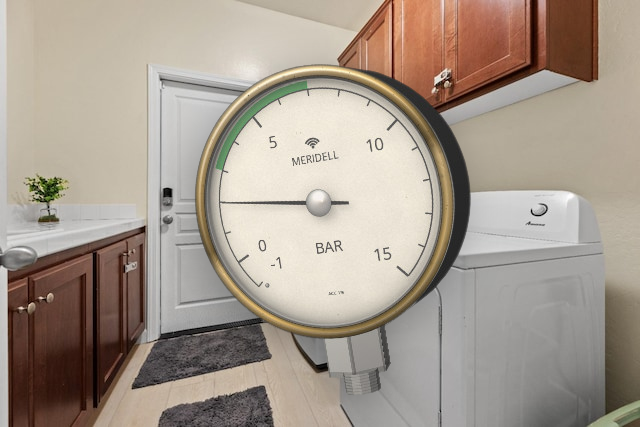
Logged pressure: 2 bar
